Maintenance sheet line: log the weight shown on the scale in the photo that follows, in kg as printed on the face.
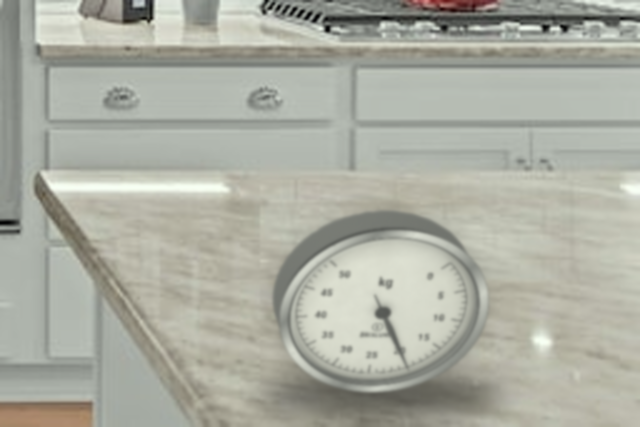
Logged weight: 20 kg
